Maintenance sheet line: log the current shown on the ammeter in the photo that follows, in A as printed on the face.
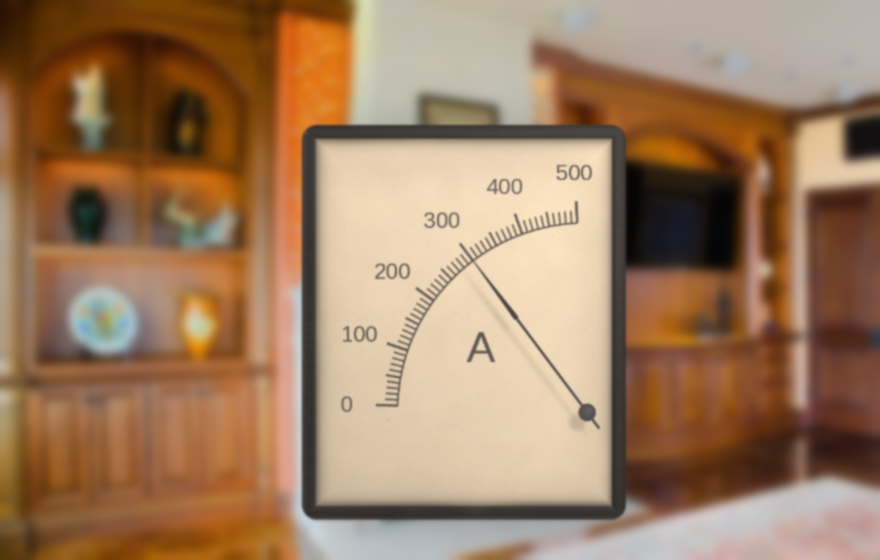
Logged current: 300 A
